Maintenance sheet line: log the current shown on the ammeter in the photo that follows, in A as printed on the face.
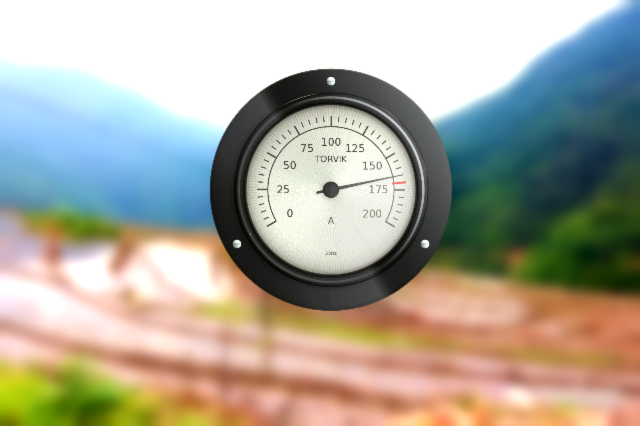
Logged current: 165 A
